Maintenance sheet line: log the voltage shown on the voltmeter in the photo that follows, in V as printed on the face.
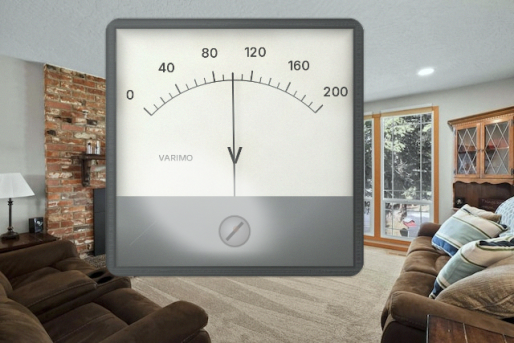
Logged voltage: 100 V
